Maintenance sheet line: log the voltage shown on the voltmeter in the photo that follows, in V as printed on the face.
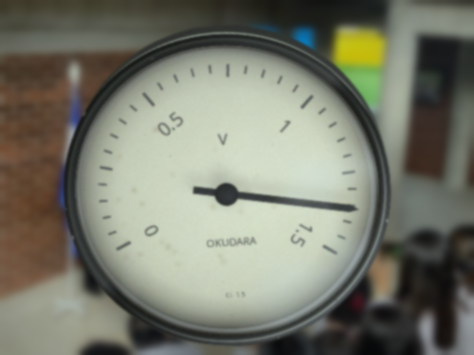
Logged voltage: 1.35 V
